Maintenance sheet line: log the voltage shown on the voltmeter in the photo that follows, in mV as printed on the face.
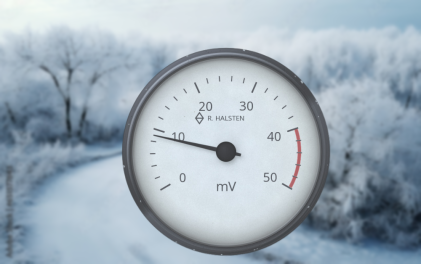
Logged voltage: 9 mV
